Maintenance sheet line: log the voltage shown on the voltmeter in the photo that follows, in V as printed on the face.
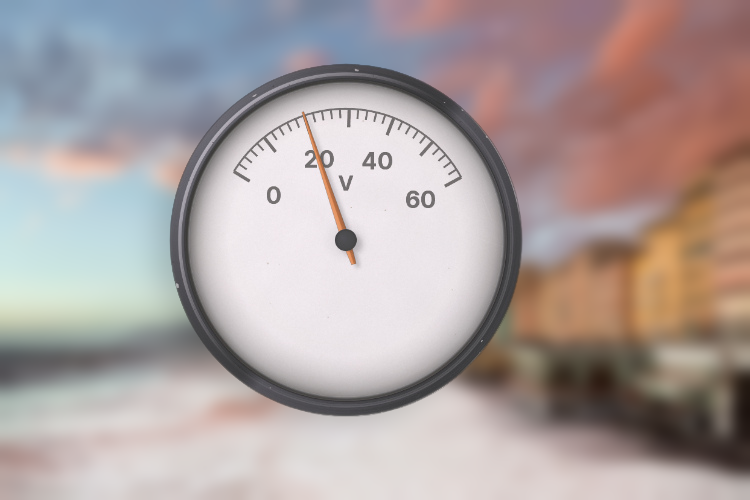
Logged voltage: 20 V
